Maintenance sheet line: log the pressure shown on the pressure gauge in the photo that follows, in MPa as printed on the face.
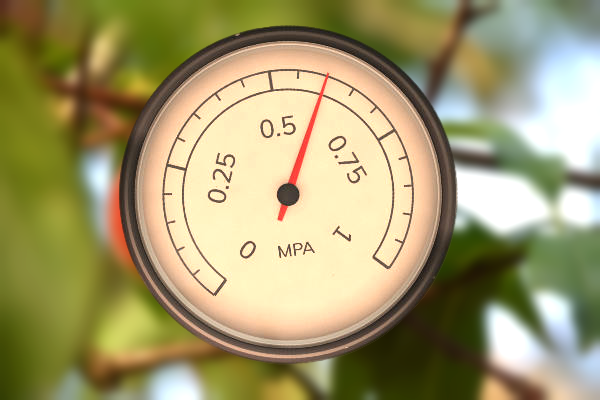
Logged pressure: 0.6 MPa
